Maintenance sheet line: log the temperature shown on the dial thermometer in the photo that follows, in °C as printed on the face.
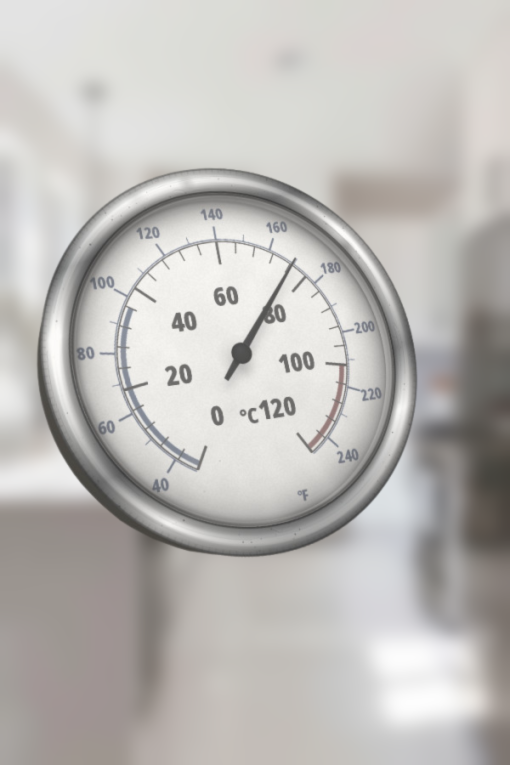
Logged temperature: 76 °C
